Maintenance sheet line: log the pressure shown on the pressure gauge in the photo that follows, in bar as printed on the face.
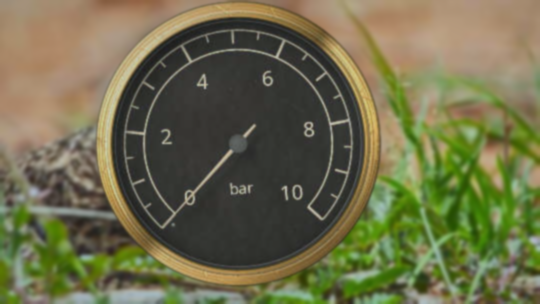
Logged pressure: 0 bar
